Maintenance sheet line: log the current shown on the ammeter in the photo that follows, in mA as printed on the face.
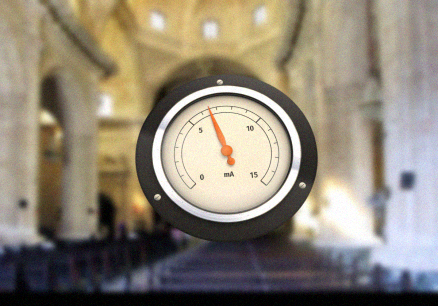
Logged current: 6.5 mA
